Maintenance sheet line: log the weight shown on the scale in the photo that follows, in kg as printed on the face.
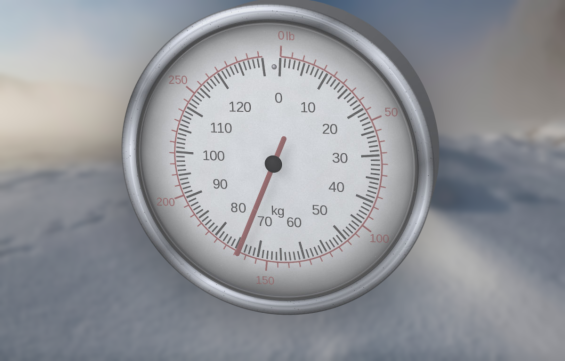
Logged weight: 74 kg
